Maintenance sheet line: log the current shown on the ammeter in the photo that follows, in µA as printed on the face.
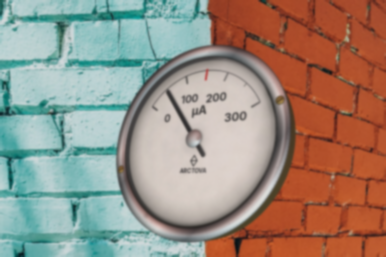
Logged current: 50 µA
